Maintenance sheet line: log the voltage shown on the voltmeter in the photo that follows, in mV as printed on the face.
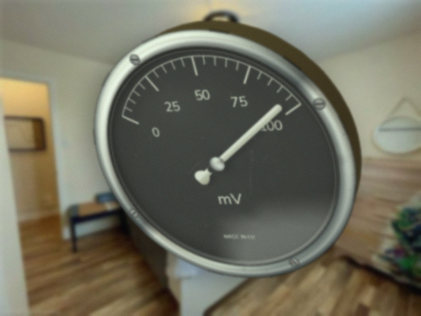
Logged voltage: 95 mV
